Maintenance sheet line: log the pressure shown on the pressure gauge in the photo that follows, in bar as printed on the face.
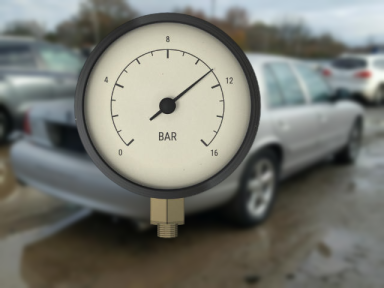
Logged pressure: 11 bar
